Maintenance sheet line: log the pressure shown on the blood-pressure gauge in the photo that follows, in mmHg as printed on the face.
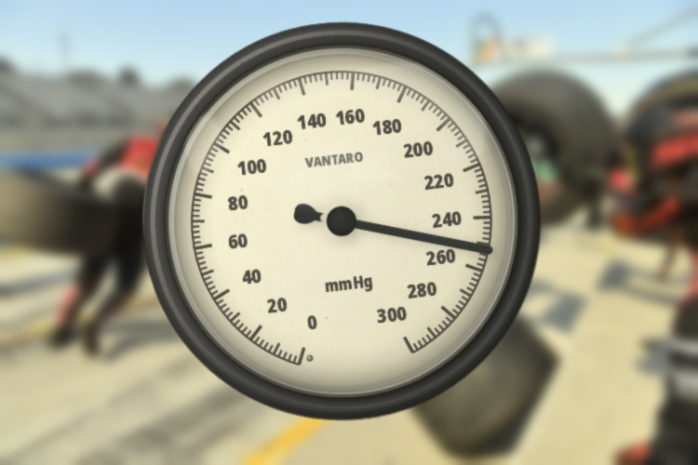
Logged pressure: 252 mmHg
